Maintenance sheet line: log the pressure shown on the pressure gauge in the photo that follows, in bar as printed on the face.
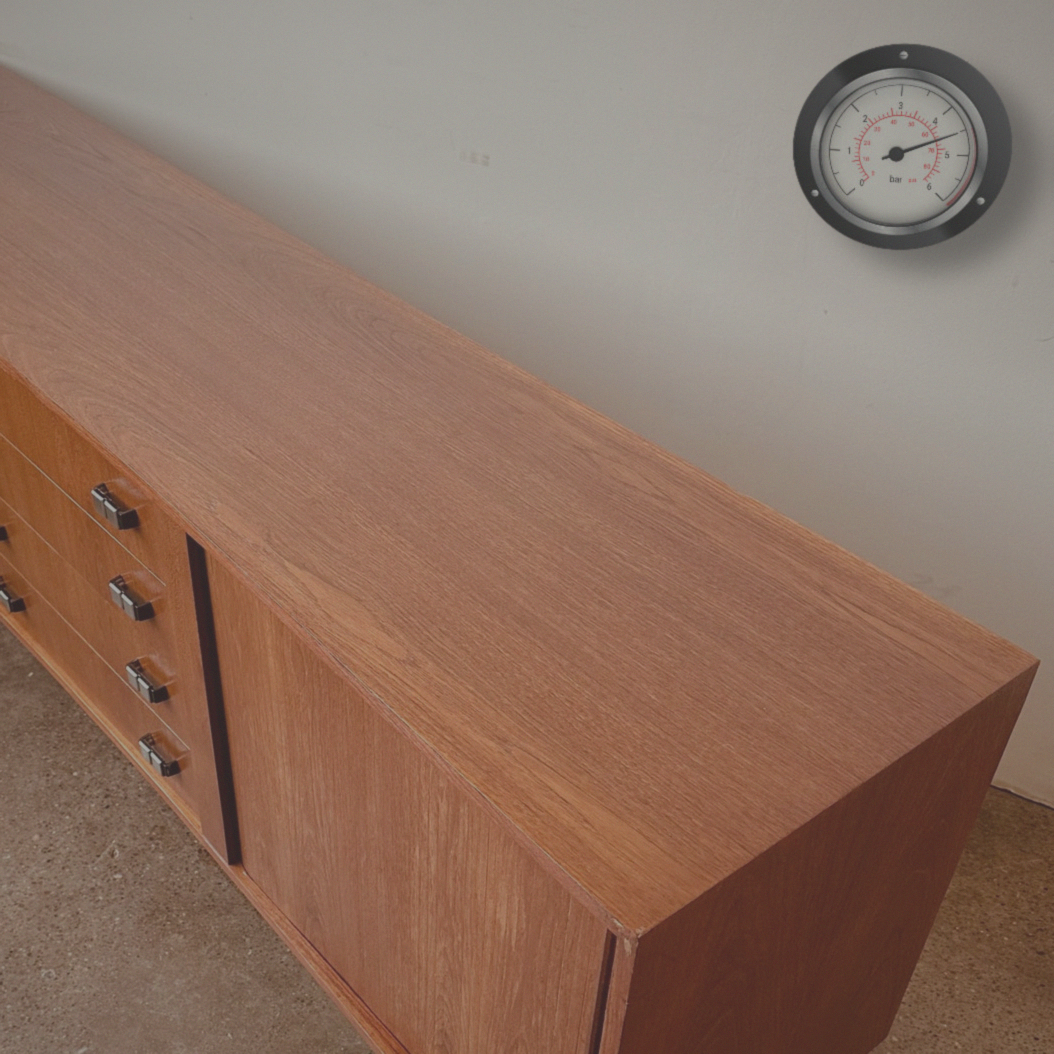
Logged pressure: 4.5 bar
